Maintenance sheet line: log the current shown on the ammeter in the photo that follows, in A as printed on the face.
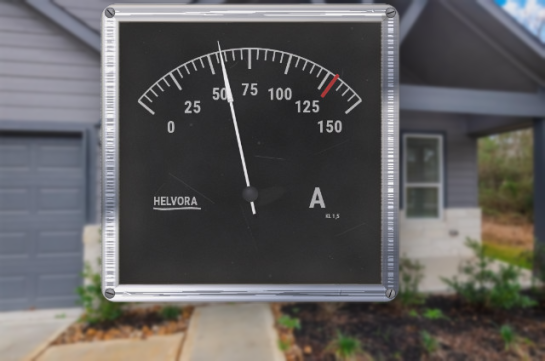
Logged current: 57.5 A
